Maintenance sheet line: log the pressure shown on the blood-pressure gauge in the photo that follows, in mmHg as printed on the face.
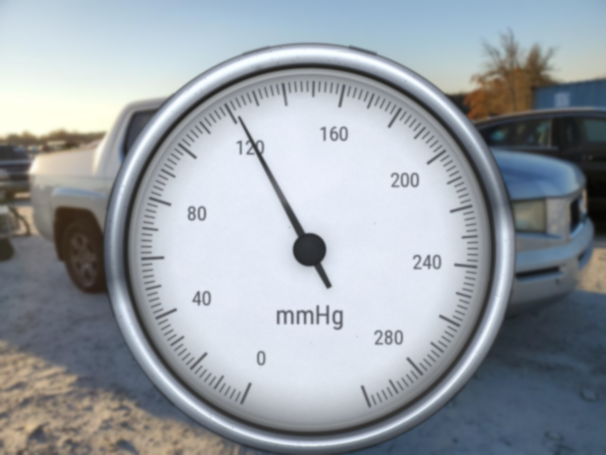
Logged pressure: 122 mmHg
